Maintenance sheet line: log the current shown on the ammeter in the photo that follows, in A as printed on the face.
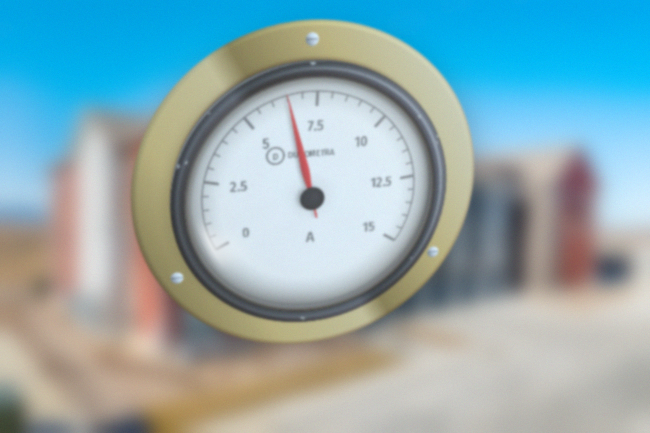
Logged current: 6.5 A
